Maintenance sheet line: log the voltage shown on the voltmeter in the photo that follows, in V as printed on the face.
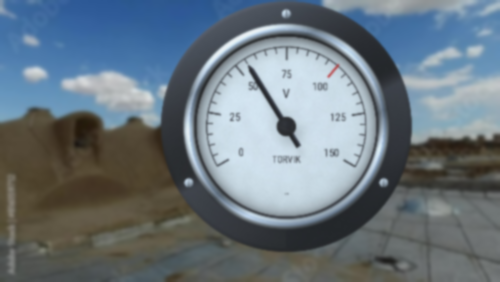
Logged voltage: 55 V
